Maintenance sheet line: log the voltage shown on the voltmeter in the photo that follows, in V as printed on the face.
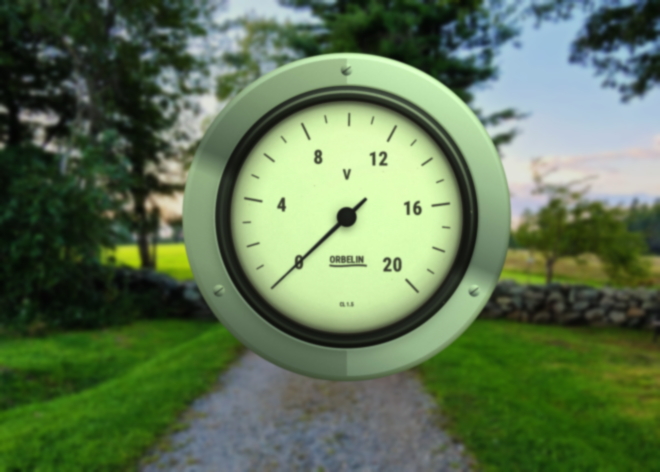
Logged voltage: 0 V
